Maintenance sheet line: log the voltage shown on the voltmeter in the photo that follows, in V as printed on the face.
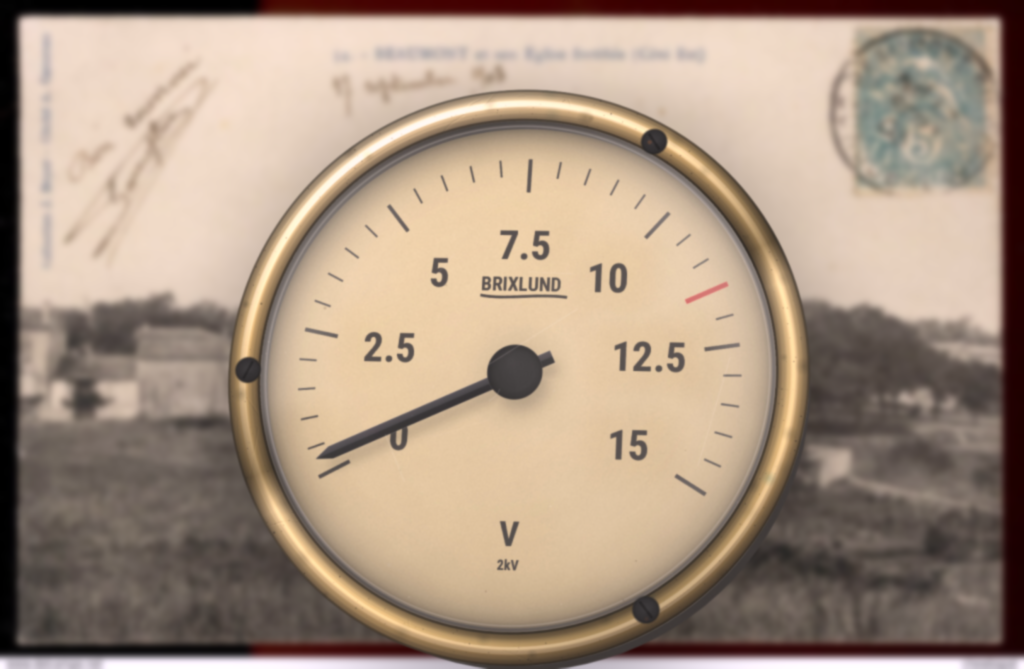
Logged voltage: 0.25 V
